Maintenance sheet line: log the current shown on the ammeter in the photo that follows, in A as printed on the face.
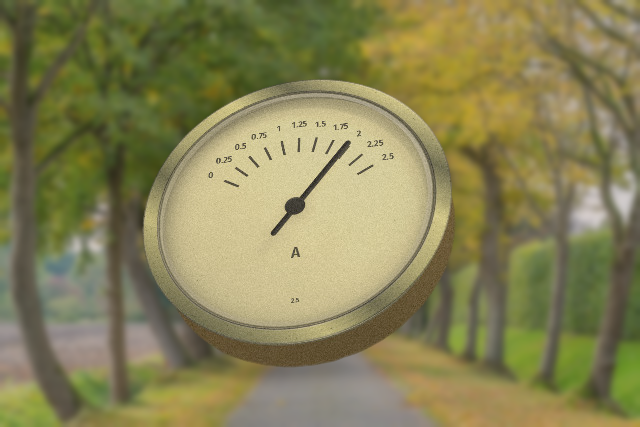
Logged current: 2 A
